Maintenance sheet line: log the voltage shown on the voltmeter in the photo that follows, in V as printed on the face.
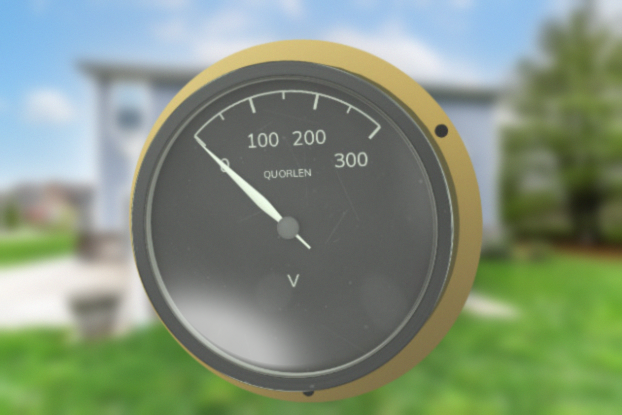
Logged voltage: 0 V
